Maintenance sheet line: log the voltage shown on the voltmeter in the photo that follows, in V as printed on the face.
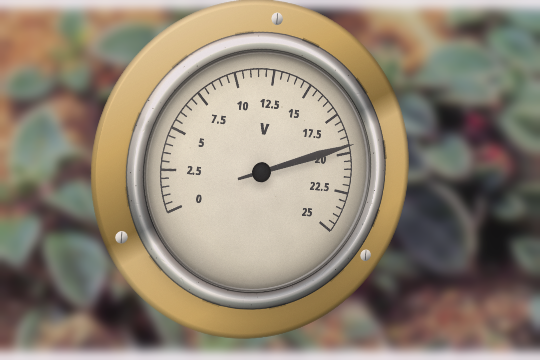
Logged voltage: 19.5 V
